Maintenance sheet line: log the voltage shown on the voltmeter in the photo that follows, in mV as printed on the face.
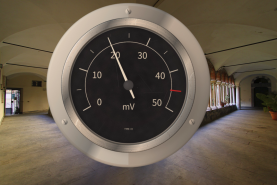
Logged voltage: 20 mV
